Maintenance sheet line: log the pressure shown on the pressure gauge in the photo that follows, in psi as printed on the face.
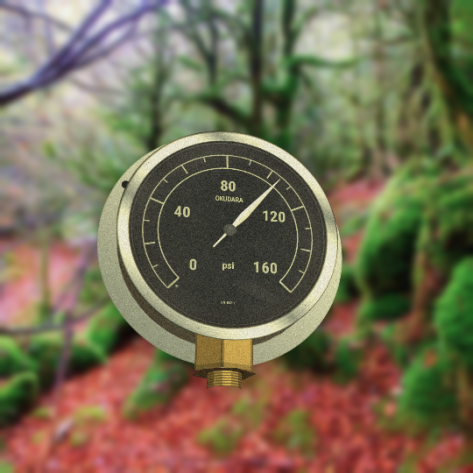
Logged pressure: 105 psi
